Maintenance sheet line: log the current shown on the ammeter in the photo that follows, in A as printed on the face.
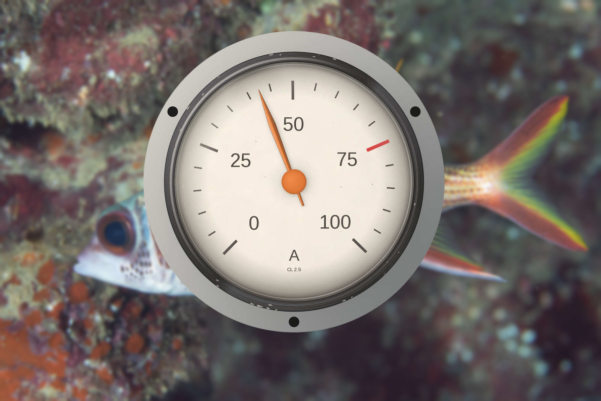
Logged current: 42.5 A
